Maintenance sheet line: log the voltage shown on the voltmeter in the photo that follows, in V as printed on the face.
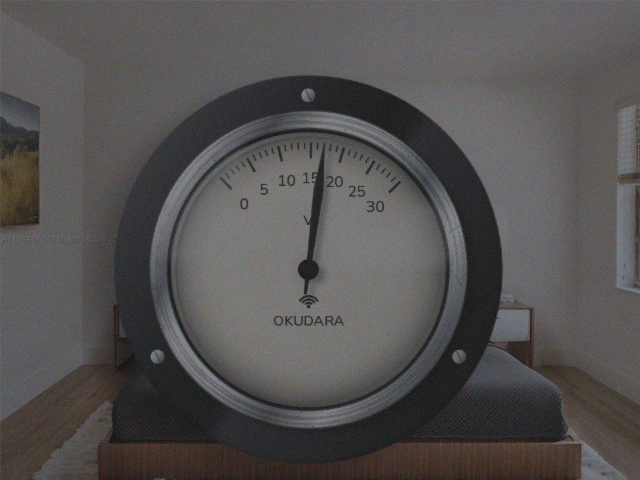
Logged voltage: 17 V
